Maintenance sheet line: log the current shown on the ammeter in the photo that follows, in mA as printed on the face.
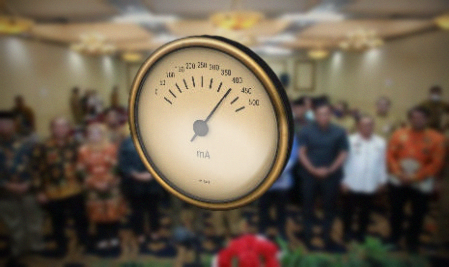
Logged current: 400 mA
